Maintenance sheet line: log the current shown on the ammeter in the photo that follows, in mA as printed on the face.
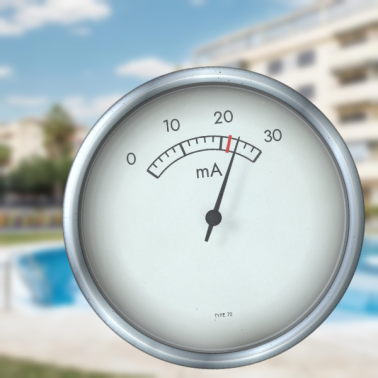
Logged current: 24 mA
